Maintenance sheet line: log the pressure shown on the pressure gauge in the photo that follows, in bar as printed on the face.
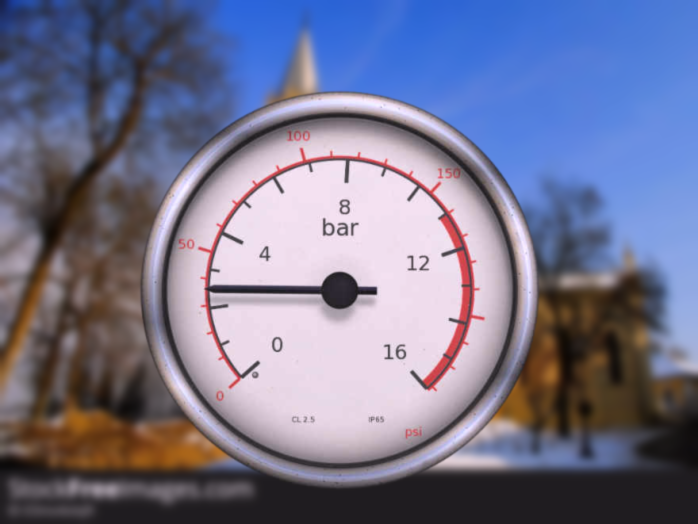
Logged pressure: 2.5 bar
